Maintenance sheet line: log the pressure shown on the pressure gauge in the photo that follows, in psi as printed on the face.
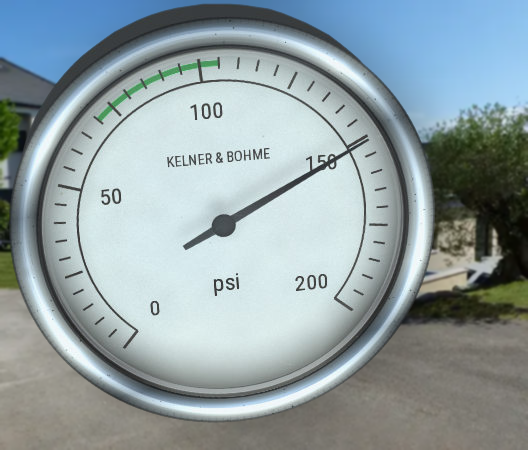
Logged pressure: 150 psi
